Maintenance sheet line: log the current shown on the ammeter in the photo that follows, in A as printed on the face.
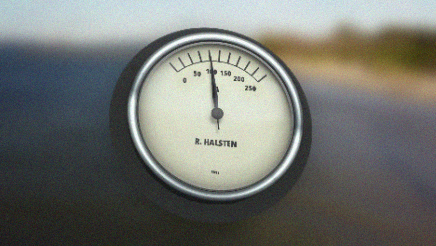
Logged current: 100 A
